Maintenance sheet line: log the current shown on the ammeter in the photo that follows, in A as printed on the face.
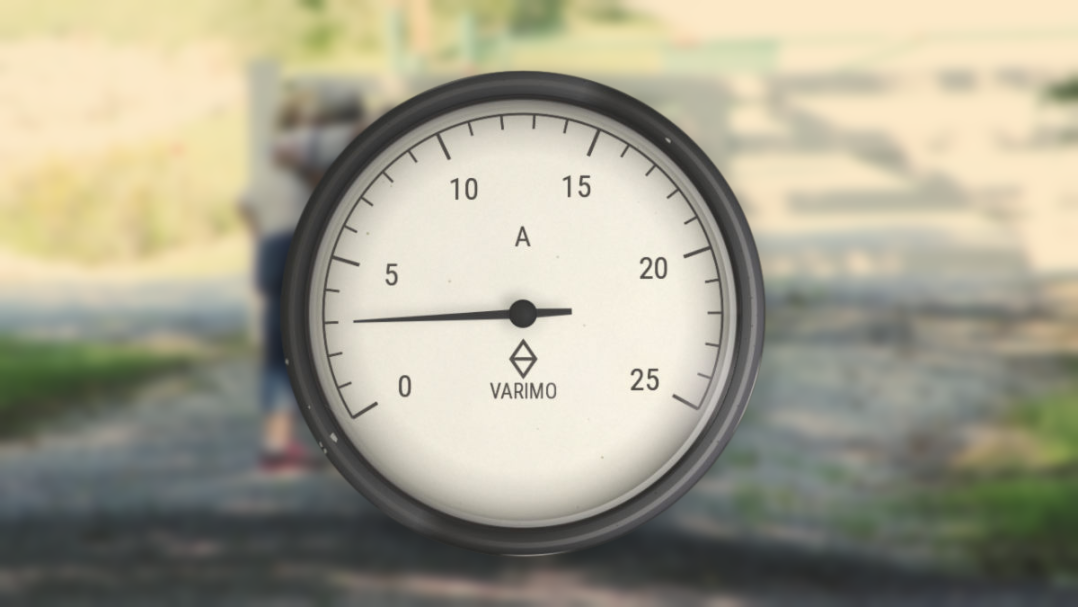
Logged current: 3 A
